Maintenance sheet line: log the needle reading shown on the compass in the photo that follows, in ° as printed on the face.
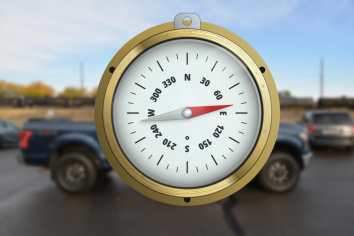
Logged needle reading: 80 °
